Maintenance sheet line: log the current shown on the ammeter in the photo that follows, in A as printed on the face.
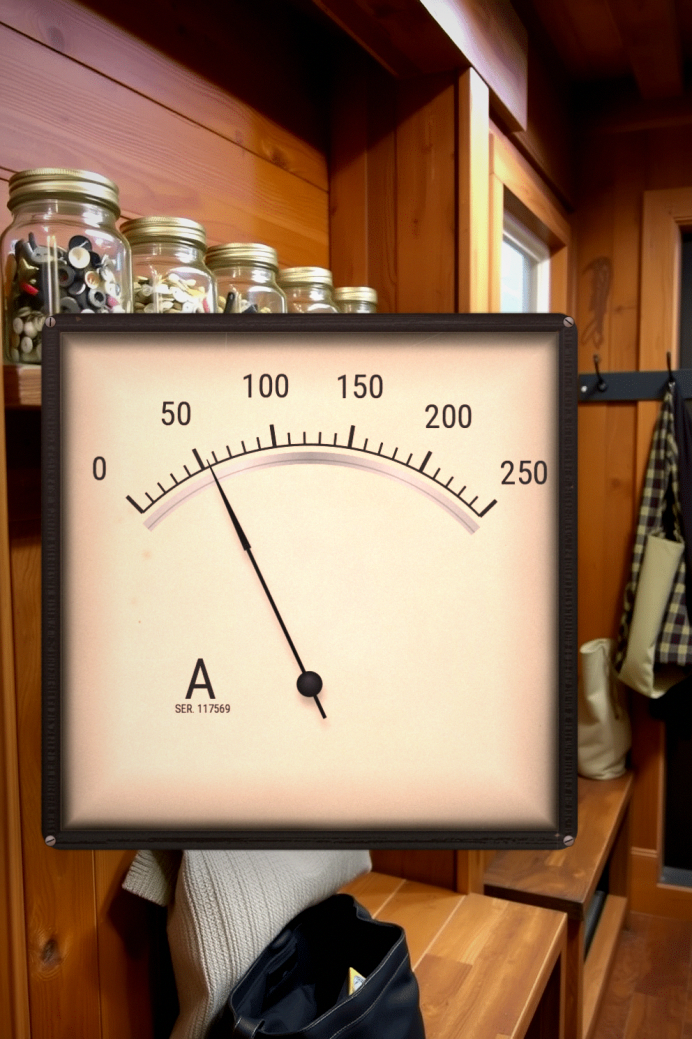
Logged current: 55 A
